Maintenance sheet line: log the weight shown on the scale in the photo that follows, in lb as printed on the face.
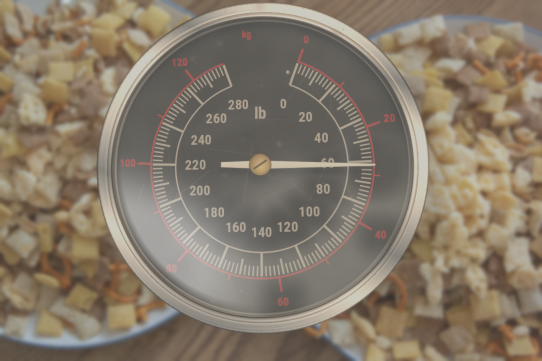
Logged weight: 62 lb
